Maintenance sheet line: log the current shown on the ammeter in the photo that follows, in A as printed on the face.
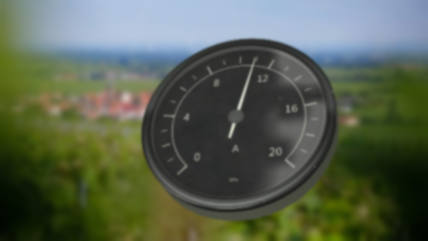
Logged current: 11 A
